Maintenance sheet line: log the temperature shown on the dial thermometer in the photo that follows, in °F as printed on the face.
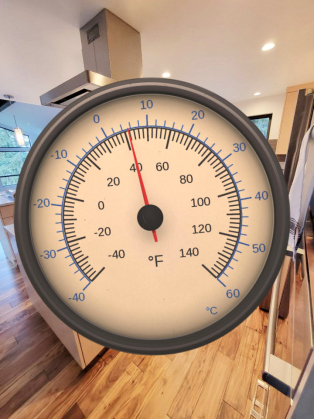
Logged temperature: 42 °F
